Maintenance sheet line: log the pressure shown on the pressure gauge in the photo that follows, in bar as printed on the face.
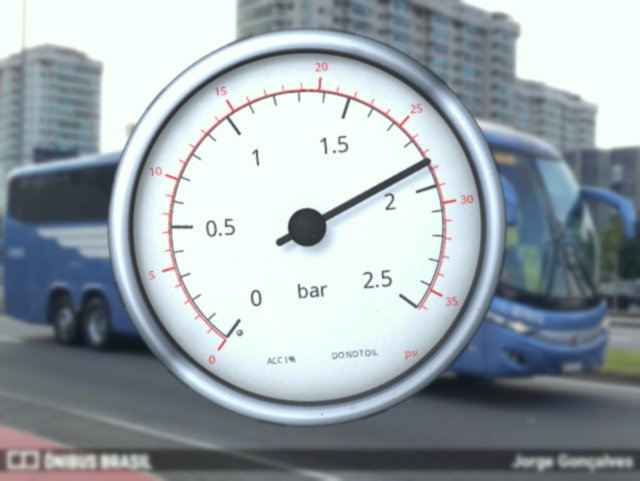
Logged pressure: 1.9 bar
